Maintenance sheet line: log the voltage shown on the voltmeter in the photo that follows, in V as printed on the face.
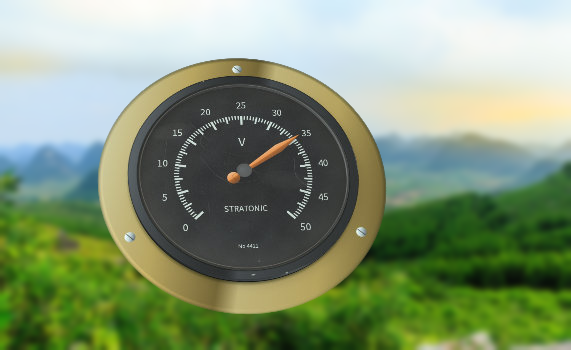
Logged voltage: 35 V
